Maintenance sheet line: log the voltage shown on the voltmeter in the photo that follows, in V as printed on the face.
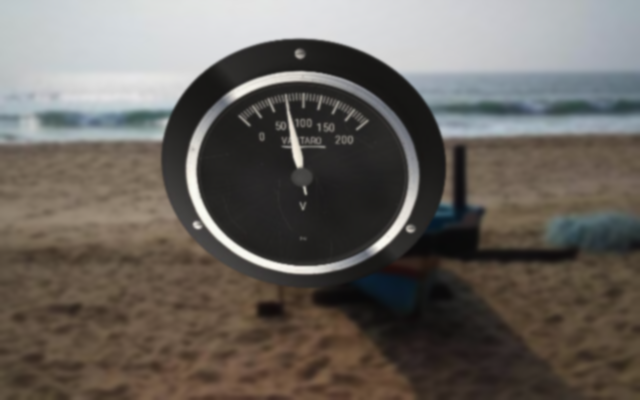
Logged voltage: 75 V
